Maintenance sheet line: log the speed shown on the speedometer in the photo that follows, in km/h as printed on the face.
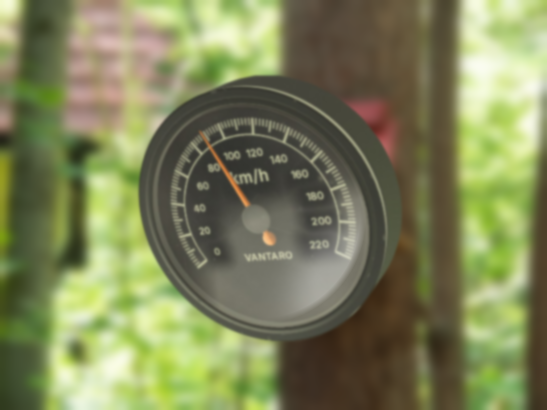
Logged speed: 90 km/h
